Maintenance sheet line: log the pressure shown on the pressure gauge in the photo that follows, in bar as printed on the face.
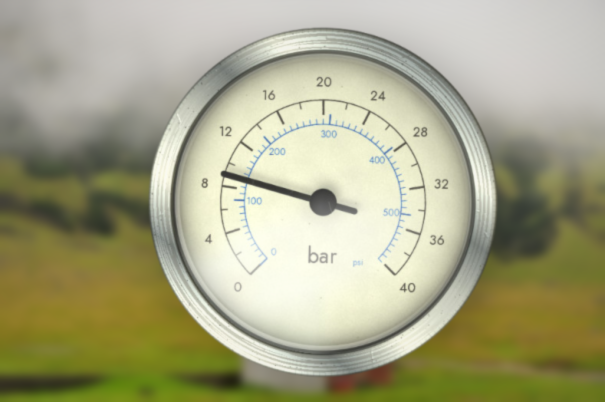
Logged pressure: 9 bar
